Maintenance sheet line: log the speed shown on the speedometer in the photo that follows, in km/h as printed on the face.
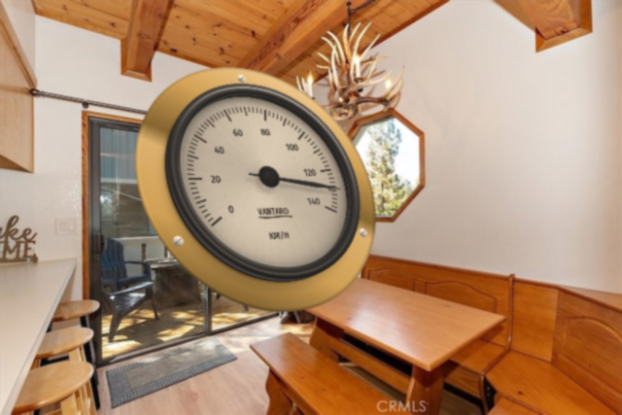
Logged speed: 130 km/h
